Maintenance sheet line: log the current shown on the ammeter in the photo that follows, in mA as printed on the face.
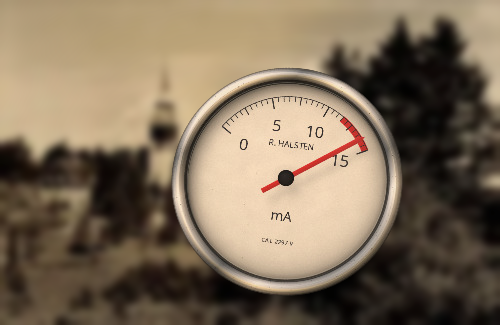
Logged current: 14 mA
